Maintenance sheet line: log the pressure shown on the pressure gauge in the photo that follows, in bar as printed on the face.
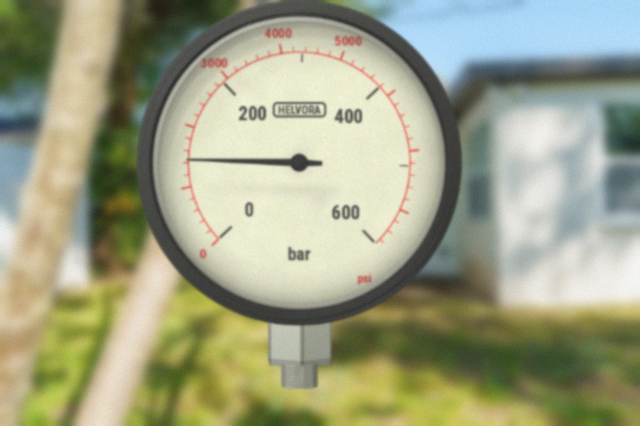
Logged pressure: 100 bar
